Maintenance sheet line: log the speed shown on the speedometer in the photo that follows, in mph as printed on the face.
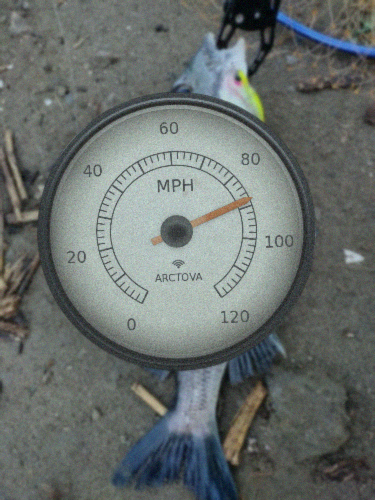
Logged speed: 88 mph
